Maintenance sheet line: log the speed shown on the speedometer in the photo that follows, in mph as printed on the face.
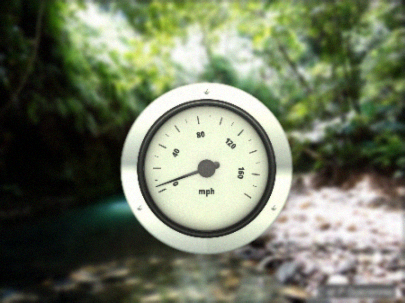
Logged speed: 5 mph
